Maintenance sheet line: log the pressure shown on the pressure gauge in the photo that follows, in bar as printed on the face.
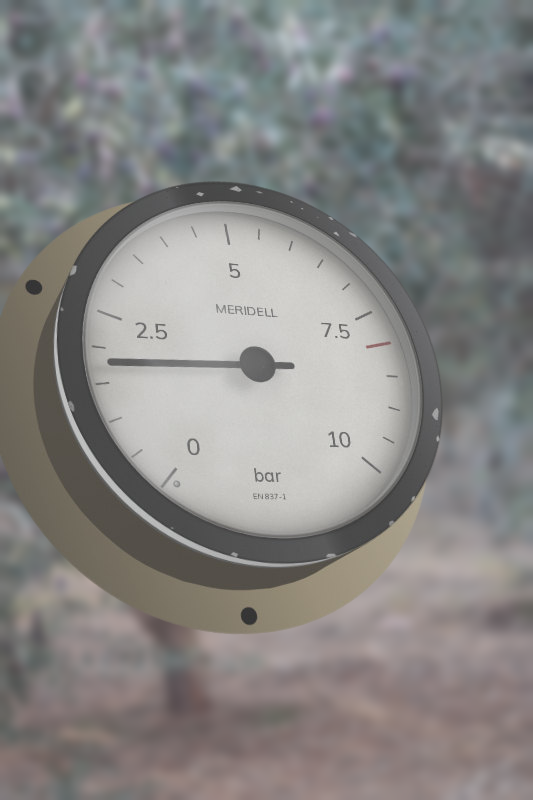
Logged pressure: 1.75 bar
